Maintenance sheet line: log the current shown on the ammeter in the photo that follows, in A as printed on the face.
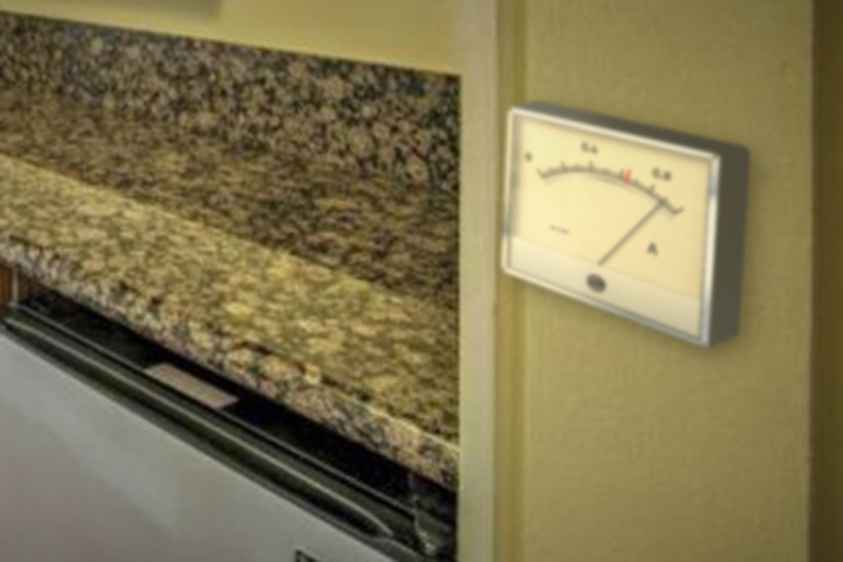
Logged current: 0.9 A
